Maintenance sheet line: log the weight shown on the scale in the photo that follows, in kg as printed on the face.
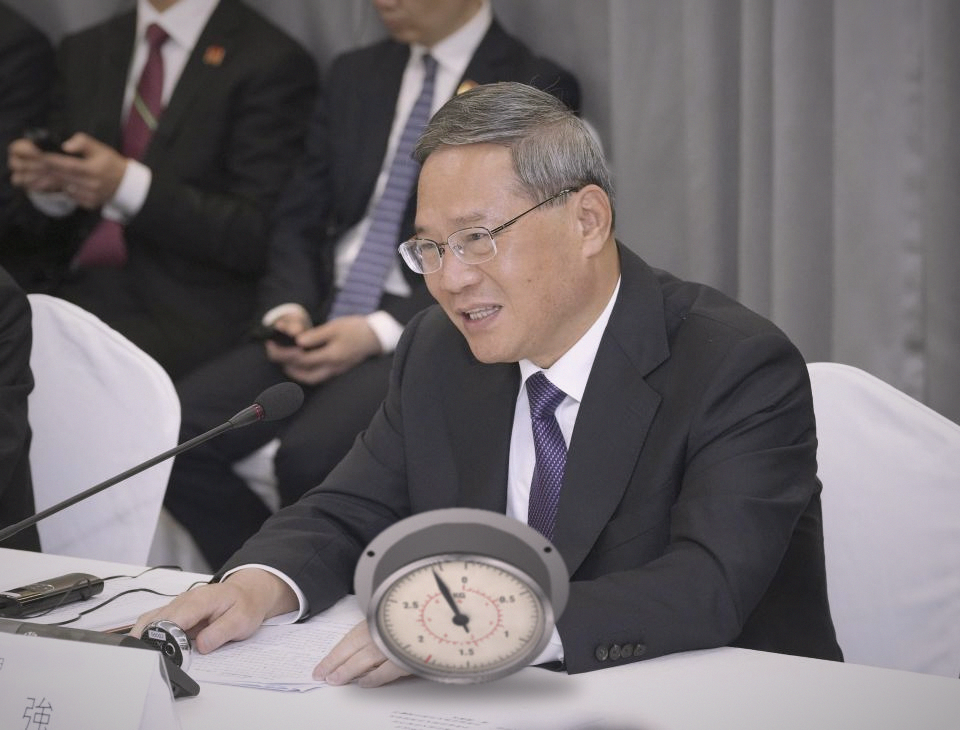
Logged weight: 2.95 kg
